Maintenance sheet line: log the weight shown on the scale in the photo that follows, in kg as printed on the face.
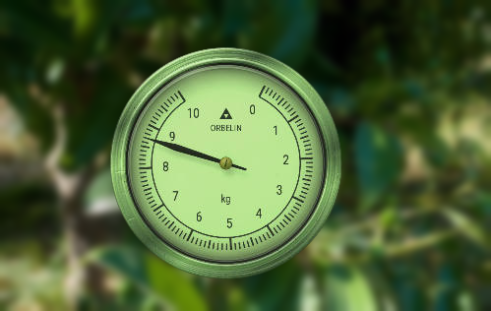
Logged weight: 8.7 kg
